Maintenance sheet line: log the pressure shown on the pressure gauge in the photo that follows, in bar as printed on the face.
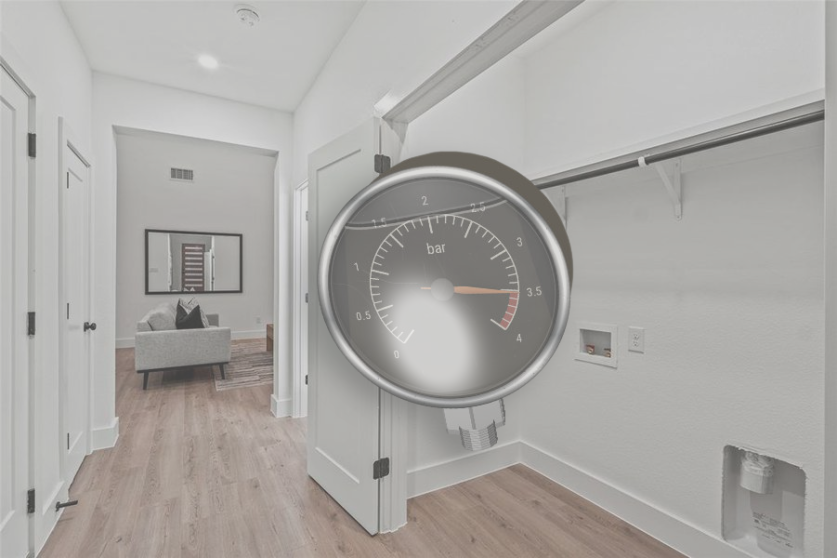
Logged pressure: 3.5 bar
